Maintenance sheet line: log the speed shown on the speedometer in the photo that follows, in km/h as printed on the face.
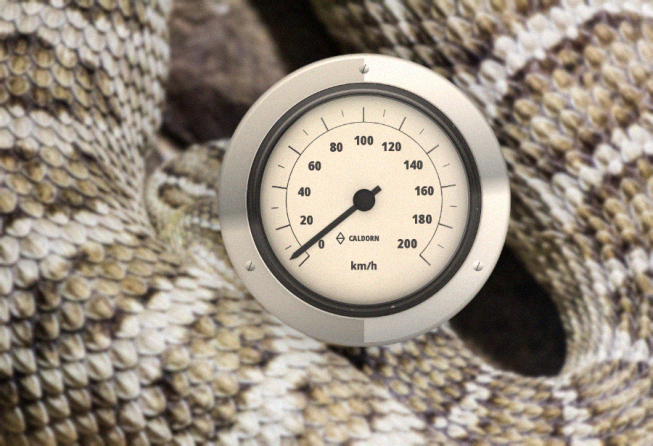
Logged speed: 5 km/h
